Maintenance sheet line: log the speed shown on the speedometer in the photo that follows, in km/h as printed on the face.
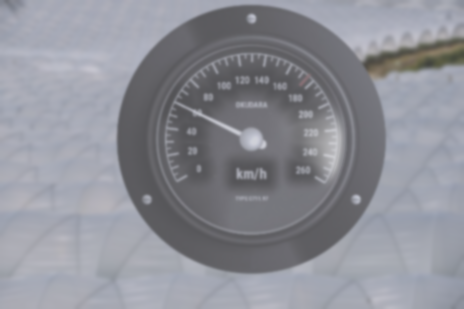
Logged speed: 60 km/h
